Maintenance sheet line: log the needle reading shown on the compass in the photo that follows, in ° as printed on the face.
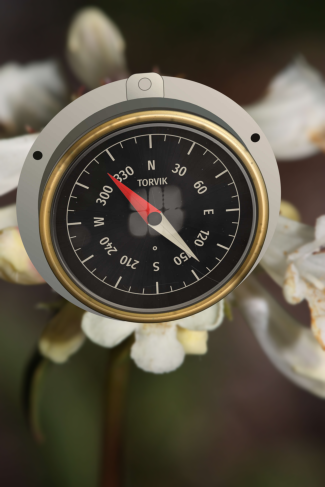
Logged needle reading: 320 °
